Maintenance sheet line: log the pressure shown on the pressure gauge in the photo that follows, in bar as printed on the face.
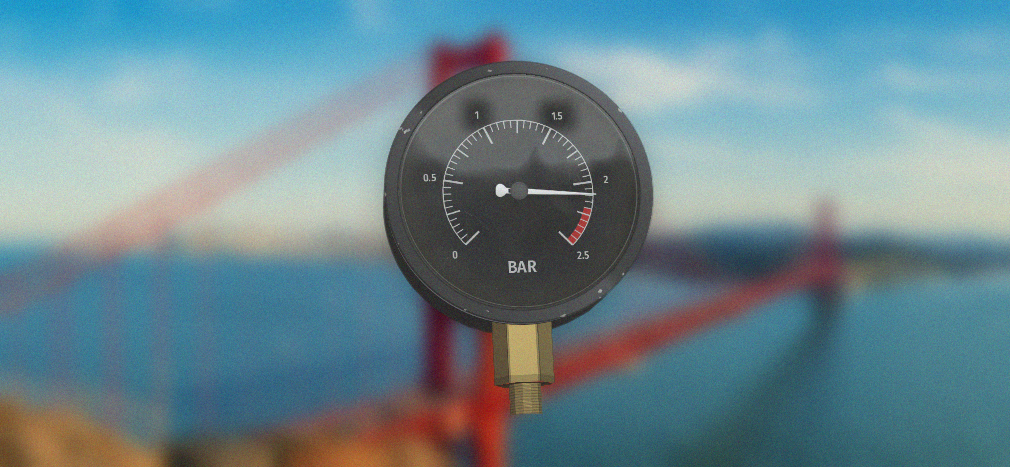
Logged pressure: 2.1 bar
